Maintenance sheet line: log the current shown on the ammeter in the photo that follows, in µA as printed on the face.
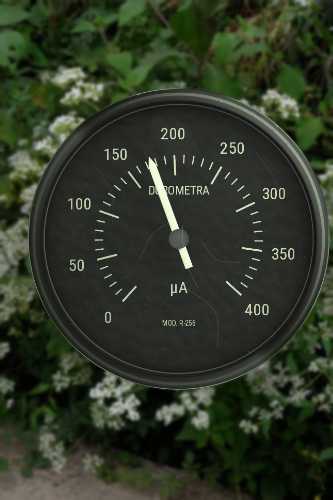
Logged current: 175 µA
